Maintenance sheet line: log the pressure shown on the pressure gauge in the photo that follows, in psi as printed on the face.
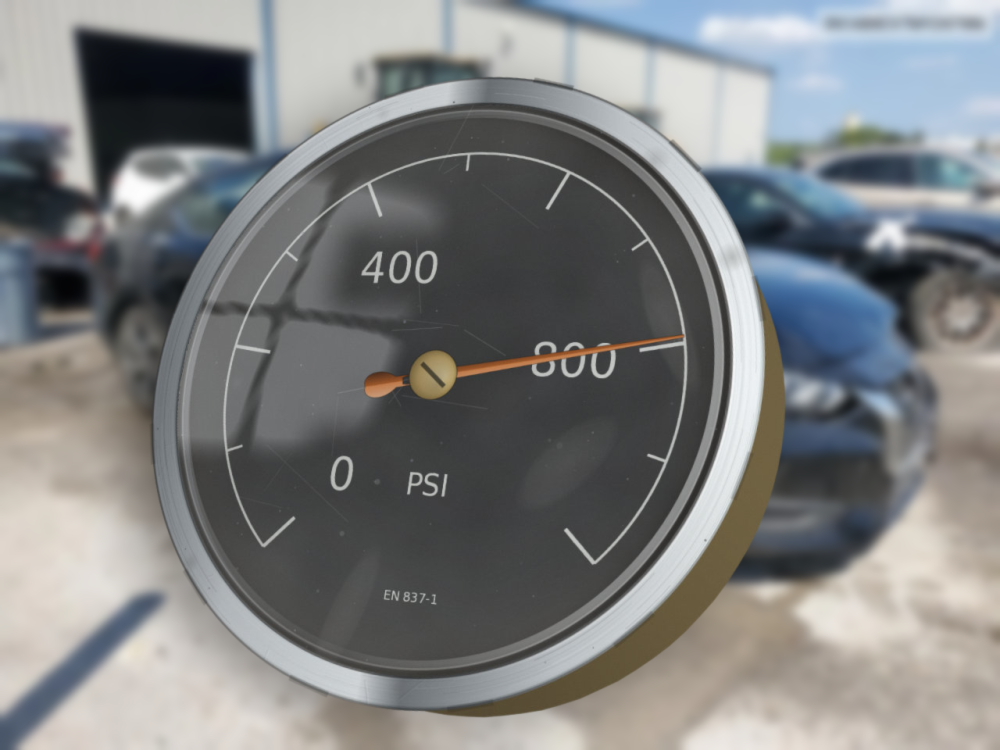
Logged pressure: 800 psi
